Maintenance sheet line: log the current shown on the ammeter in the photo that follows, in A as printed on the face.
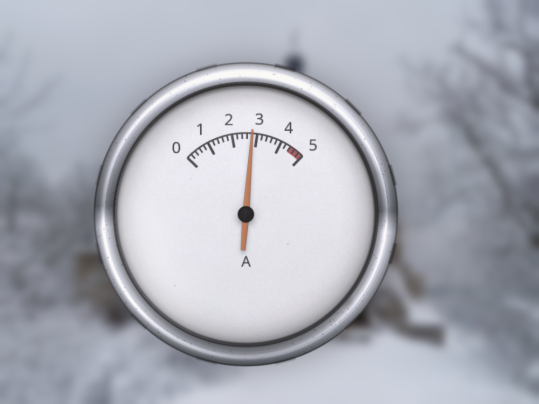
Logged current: 2.8 A
